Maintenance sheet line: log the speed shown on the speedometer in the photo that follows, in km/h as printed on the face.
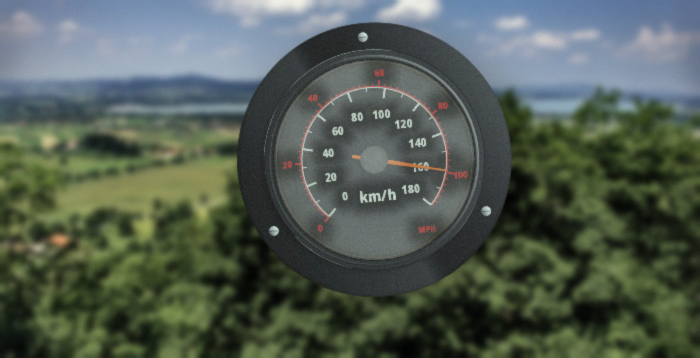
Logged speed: 160 km/h
